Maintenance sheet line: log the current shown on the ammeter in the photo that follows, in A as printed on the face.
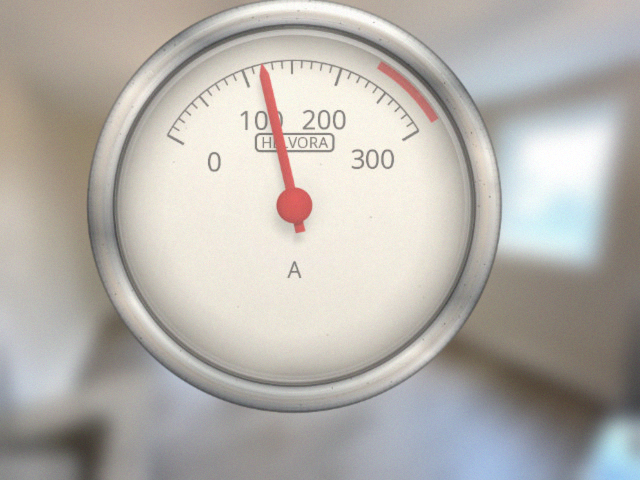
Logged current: 120 A
